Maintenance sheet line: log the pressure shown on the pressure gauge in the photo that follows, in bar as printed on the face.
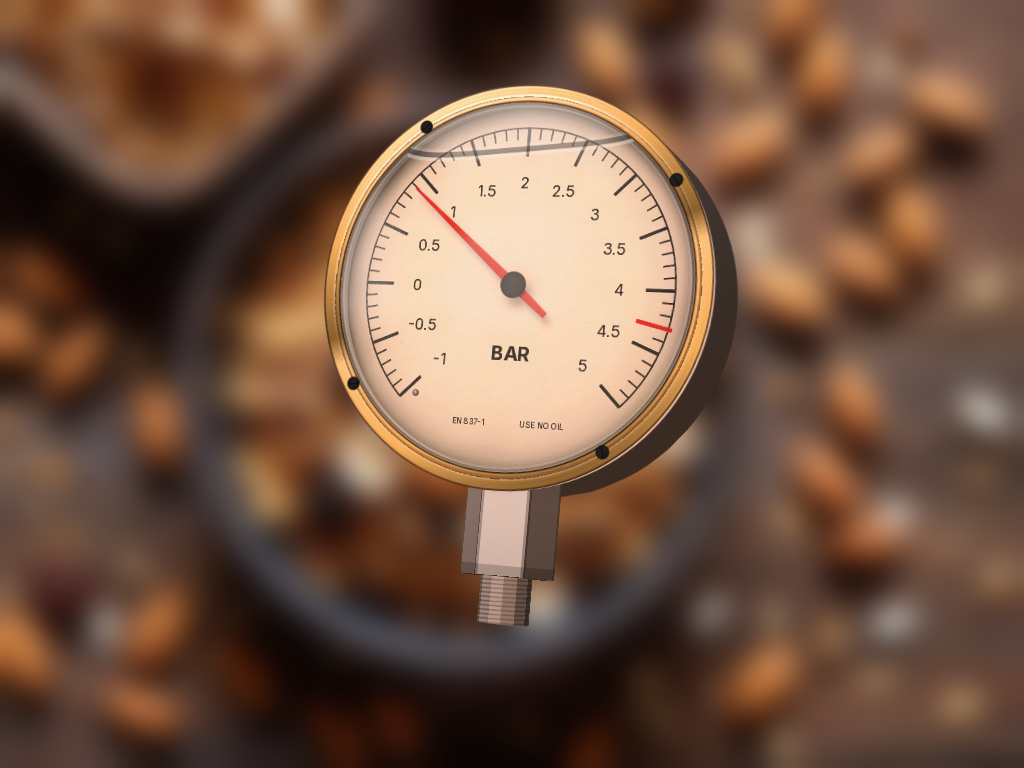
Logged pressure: 0.9 bar
